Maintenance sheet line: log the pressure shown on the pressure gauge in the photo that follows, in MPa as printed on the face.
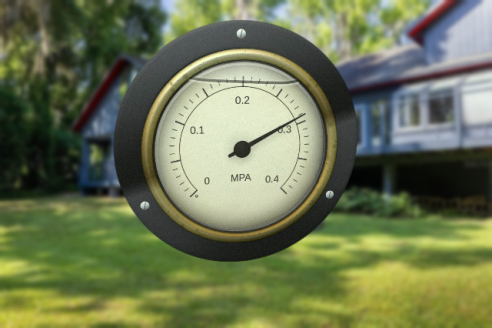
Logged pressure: 0.29 MPa
